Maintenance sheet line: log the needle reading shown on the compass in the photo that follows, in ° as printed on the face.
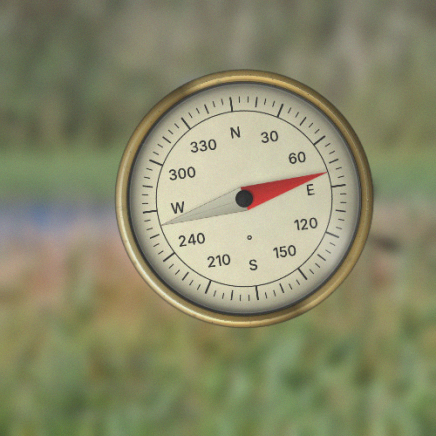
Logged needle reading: 80 °
